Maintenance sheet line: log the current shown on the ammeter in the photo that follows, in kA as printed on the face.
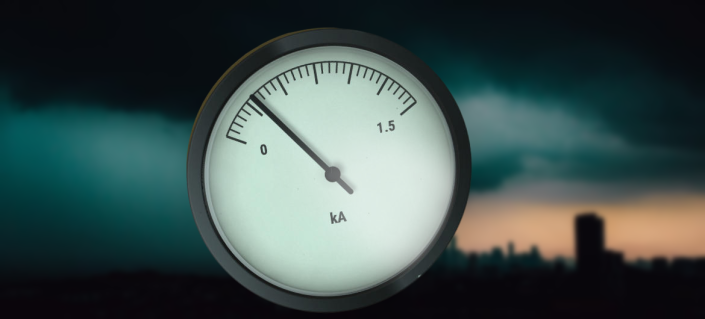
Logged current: 0.3 kA
